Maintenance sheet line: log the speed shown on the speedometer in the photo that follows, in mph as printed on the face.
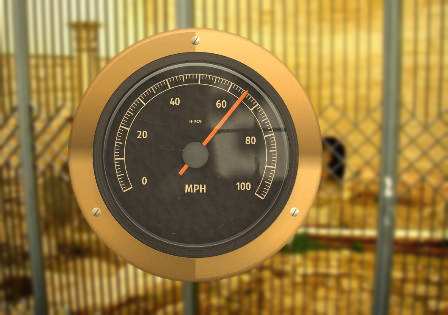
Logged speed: 65 mph
